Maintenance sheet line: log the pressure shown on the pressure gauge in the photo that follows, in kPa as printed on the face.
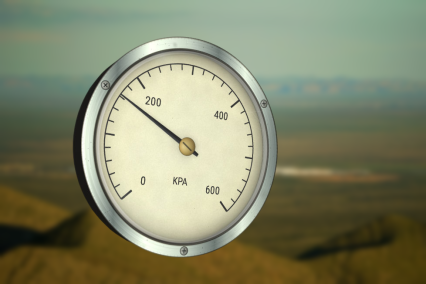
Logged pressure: 160 kPa
